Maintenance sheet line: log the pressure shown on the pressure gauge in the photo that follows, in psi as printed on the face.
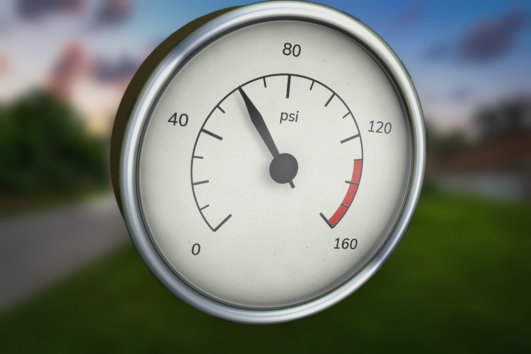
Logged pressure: 60 psi
